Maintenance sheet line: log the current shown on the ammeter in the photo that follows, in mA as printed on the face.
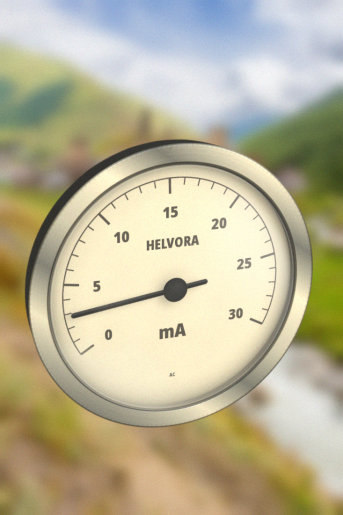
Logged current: 3 mA
